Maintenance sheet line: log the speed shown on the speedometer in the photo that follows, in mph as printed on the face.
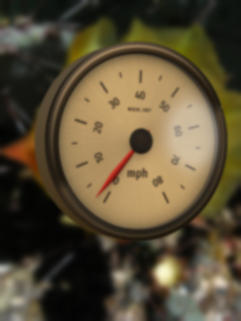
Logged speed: 2.5 mph
